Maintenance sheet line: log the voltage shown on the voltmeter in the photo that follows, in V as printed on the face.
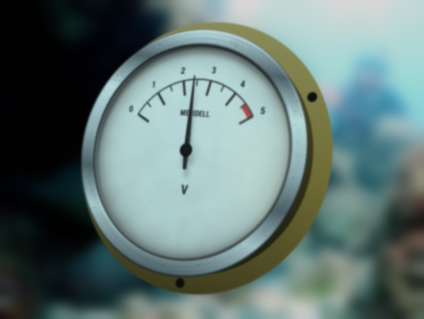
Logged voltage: 2.5 V
